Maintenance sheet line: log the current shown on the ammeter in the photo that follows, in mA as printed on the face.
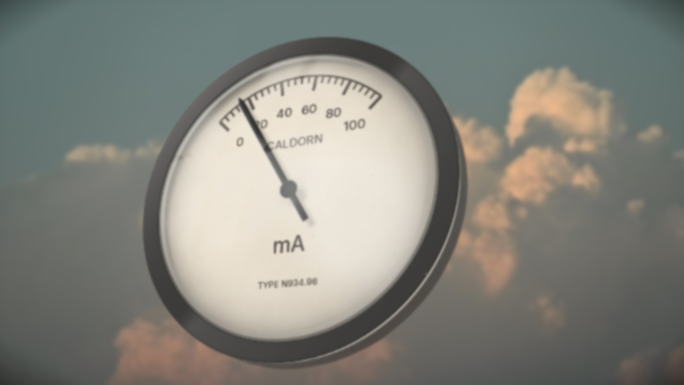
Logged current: 16 mA
